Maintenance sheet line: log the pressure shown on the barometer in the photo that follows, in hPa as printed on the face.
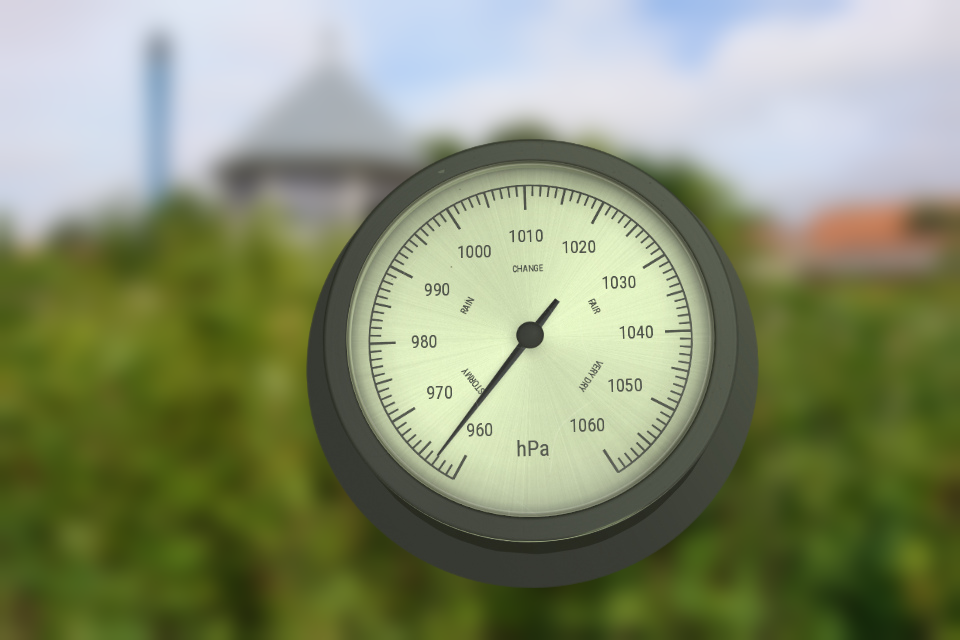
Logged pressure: 963 hPa
